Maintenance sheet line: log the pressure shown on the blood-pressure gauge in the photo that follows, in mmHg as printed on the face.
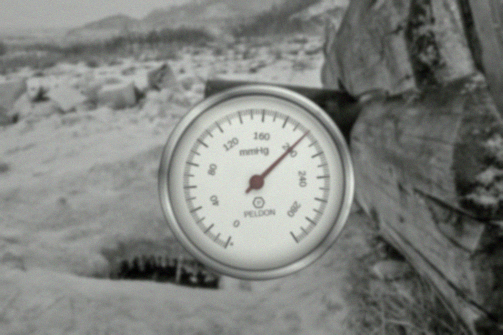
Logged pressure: 200 mmHg
